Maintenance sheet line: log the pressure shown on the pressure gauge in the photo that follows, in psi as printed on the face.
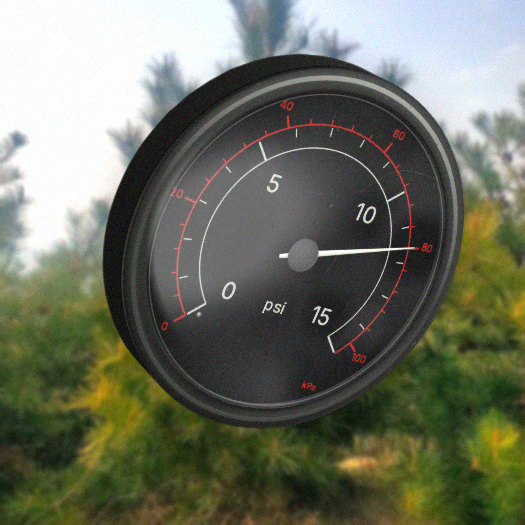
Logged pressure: 11.5 psi
